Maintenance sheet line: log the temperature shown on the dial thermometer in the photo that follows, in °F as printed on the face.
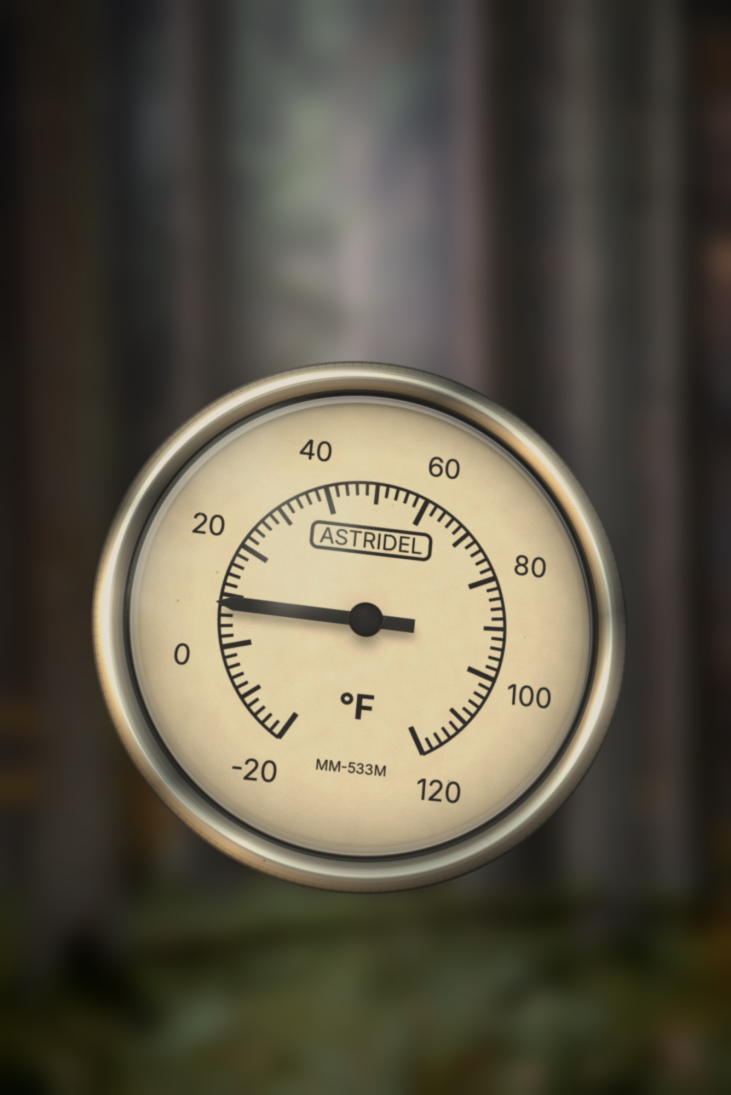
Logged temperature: 8 °F
